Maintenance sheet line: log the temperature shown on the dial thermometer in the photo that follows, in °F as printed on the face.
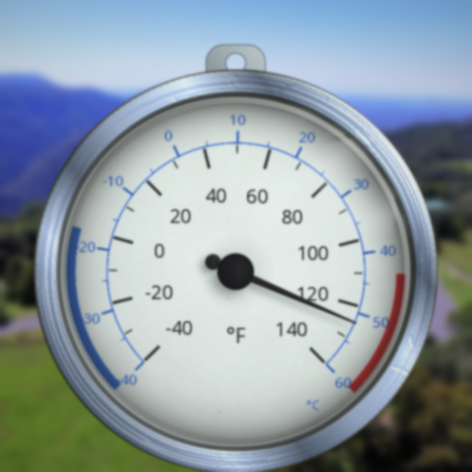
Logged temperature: 125 °F
